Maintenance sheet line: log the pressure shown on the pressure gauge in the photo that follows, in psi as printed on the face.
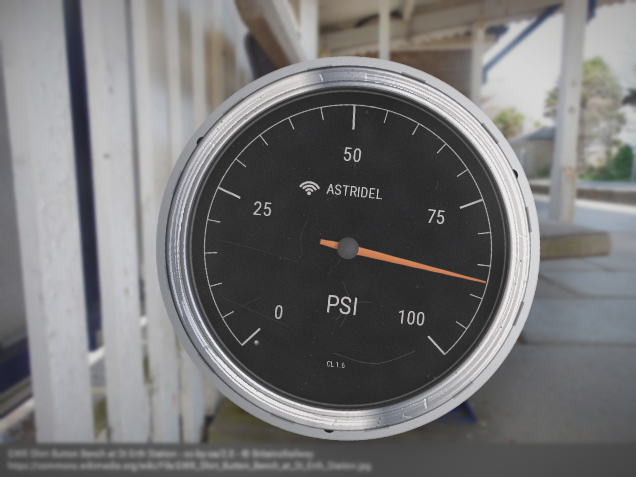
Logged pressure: 87.5 psi
